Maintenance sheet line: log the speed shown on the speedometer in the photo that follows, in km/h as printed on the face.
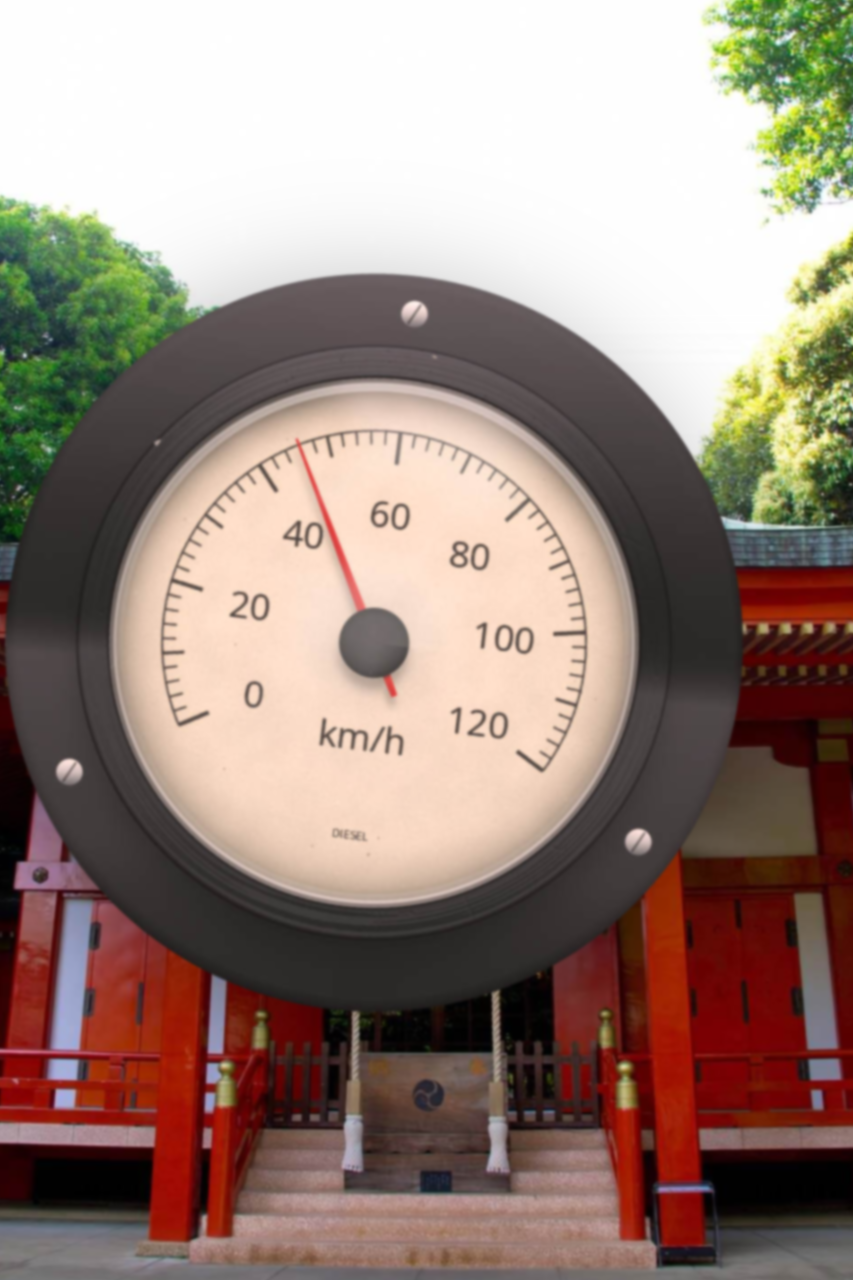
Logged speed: 46 km/h
